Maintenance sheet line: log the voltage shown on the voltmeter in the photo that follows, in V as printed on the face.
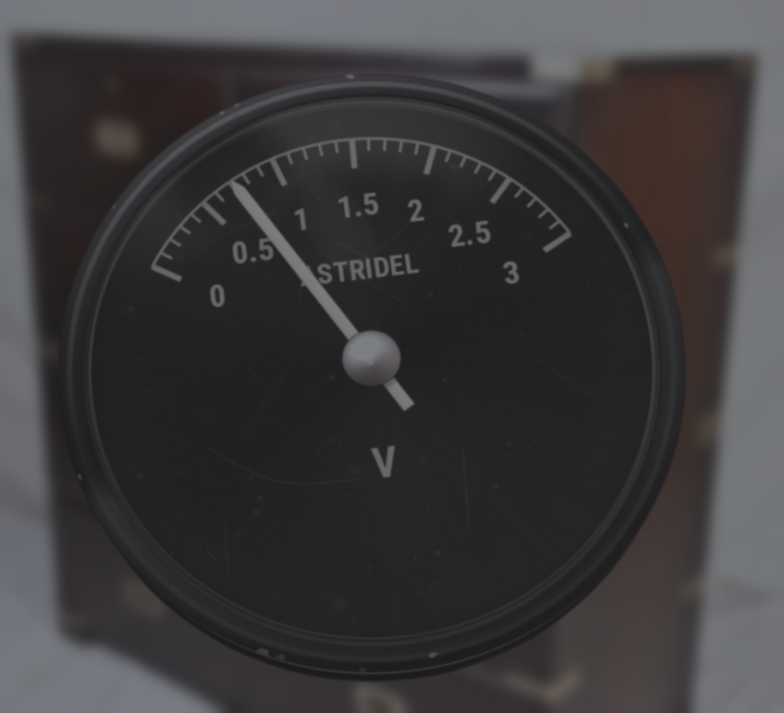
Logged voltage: 0.7 V
